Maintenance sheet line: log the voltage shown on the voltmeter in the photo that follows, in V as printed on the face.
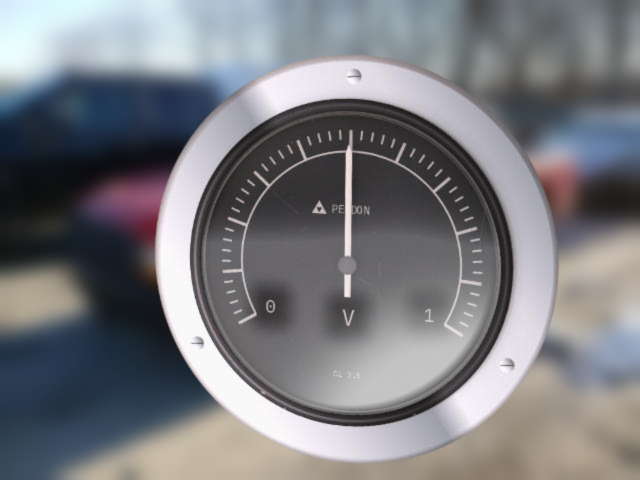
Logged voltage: 0.5 V
